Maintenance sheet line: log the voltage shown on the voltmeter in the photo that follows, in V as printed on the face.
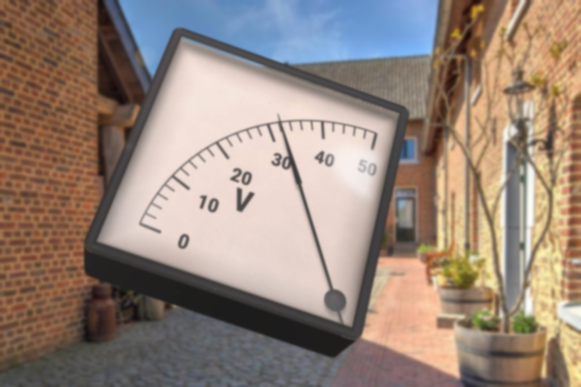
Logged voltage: 32 V
